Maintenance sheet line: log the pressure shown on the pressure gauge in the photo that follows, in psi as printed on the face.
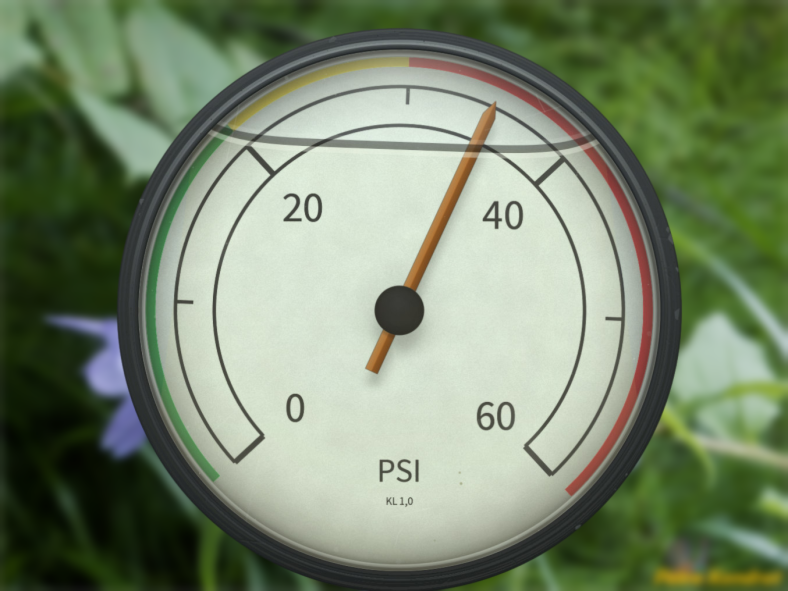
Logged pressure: 35 psi
